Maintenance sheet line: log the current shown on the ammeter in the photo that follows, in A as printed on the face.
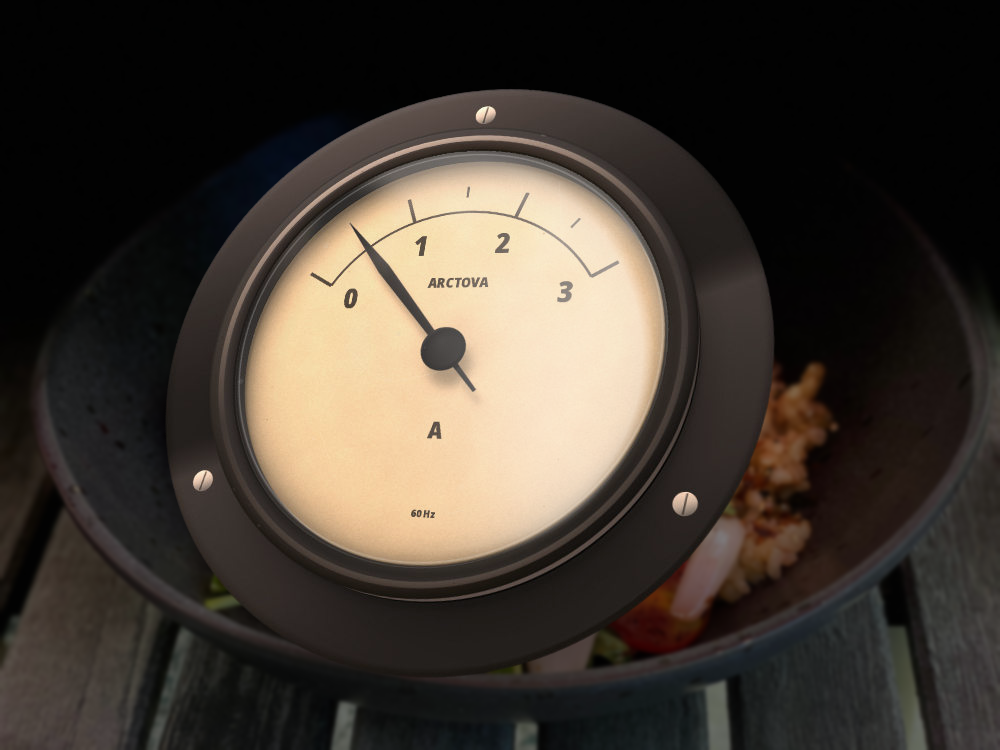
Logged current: 0.5 A
